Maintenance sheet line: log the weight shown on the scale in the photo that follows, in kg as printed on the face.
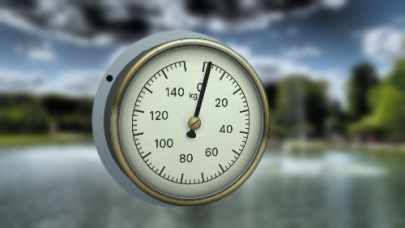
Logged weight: 2 kg
